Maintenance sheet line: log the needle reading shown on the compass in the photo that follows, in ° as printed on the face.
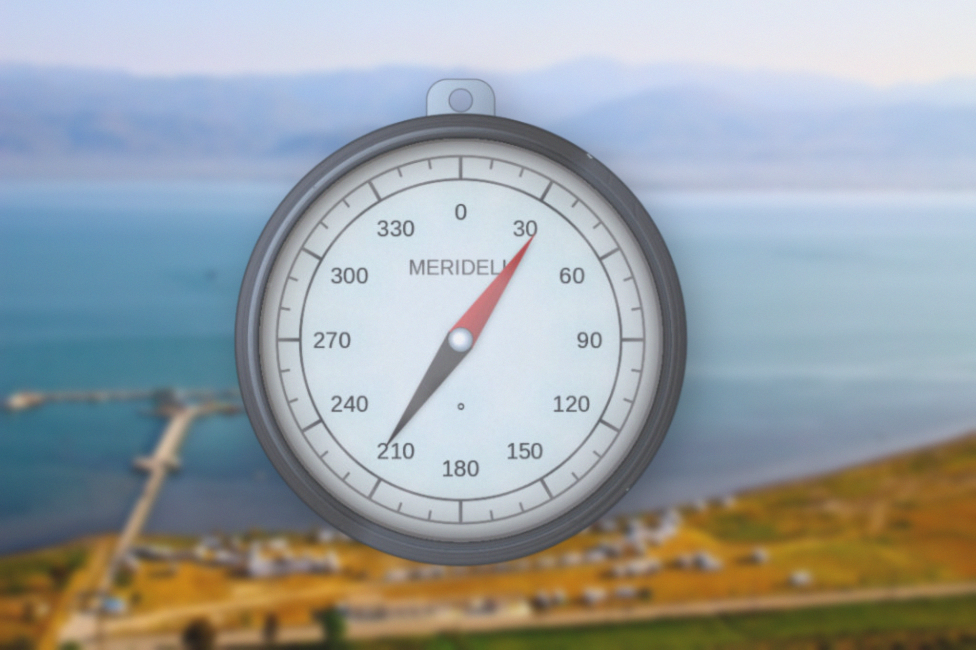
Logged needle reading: 35 °
